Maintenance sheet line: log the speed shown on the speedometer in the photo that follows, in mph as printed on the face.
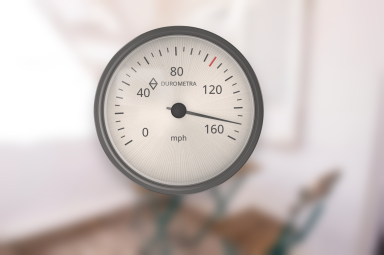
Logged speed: 150 mph
